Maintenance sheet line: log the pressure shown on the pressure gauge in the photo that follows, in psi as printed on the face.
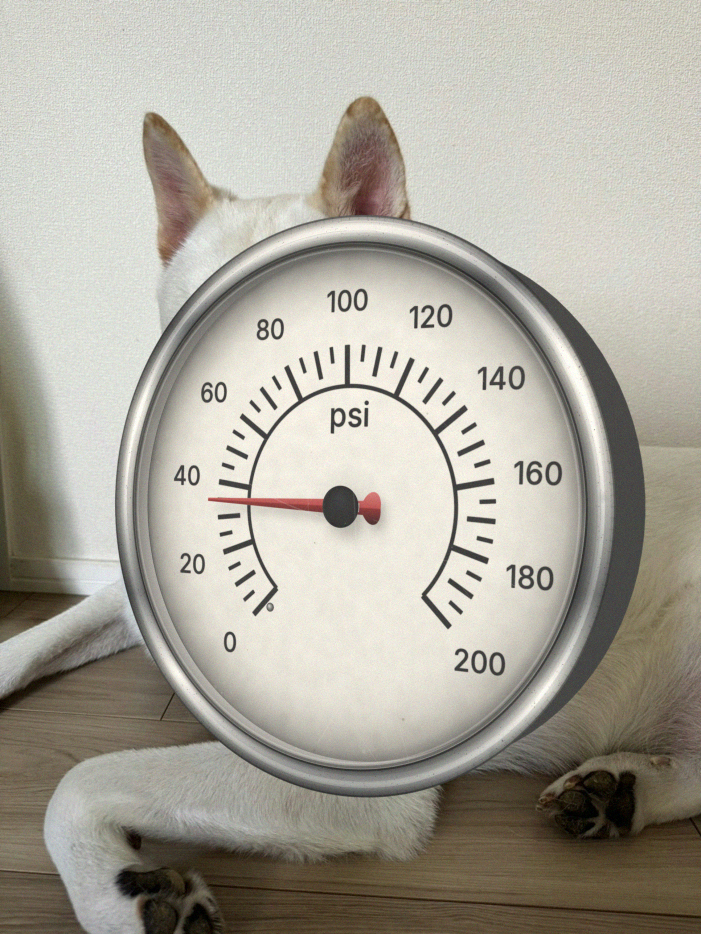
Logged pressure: 35 psi
